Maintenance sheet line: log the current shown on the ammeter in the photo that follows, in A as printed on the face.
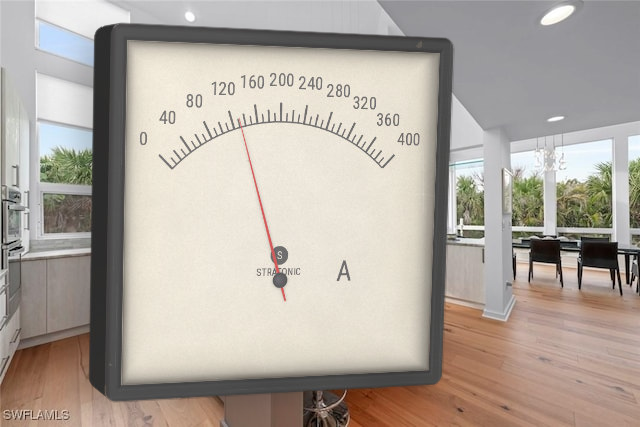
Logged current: 130 A
